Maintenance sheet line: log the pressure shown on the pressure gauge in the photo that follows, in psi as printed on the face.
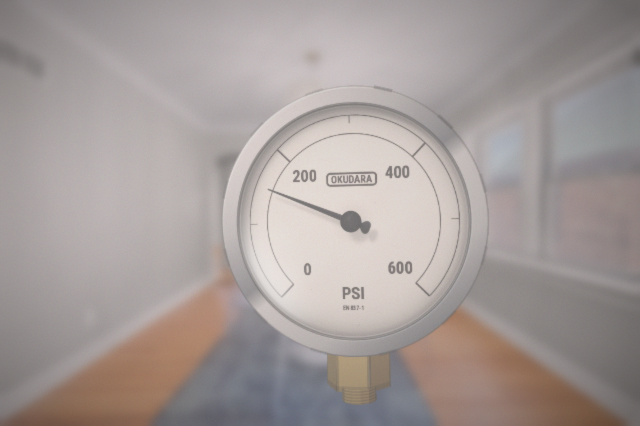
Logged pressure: 150 psi
